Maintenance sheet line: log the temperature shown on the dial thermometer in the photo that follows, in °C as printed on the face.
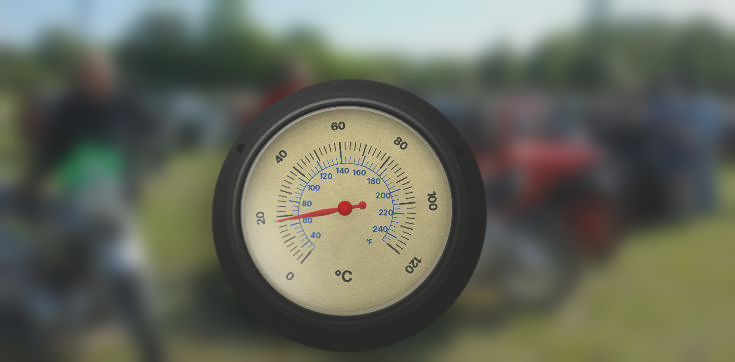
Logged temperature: 18 °C
